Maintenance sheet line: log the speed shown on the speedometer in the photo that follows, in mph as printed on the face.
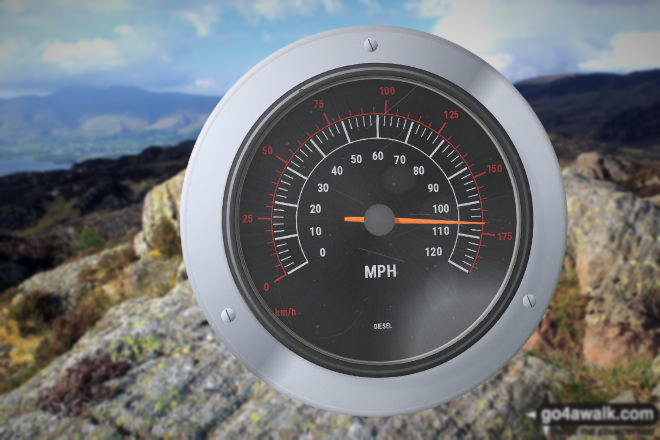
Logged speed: 106 mph
